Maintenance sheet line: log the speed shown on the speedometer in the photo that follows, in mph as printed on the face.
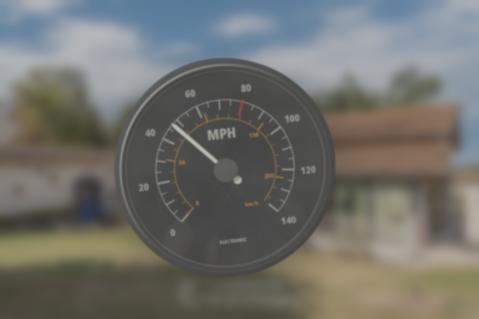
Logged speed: 47.5 mph
